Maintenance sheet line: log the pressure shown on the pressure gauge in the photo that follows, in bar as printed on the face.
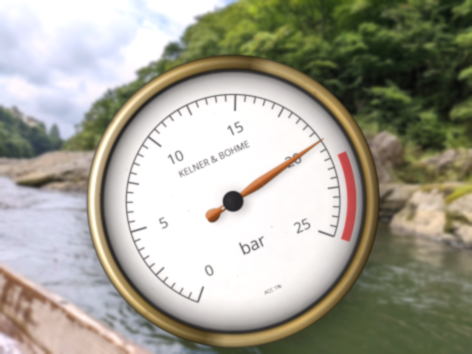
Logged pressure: 20 bar
